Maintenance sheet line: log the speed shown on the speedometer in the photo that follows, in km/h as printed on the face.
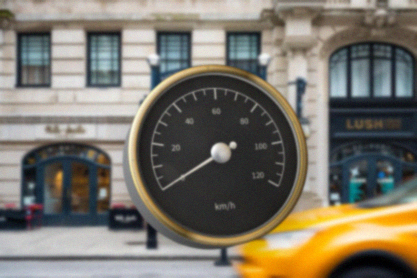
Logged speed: 0 km/h
